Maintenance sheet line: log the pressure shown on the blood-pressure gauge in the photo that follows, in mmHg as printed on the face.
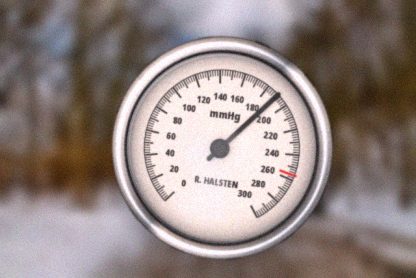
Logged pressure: 190 mmHg
